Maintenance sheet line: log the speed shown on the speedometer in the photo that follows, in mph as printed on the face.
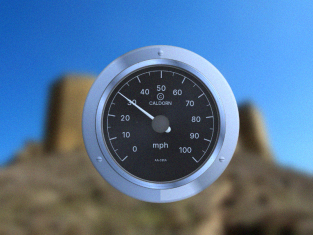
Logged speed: 30 mph
